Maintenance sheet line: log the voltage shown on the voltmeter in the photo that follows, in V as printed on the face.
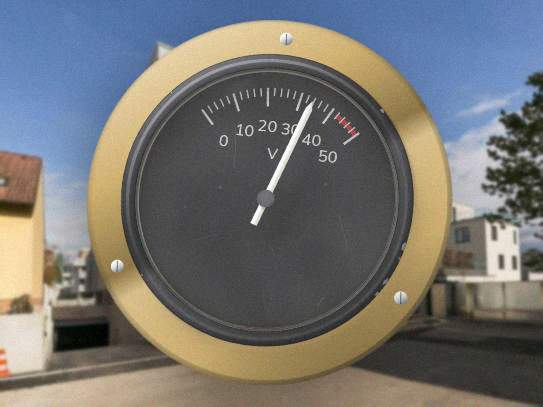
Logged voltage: 34 V
